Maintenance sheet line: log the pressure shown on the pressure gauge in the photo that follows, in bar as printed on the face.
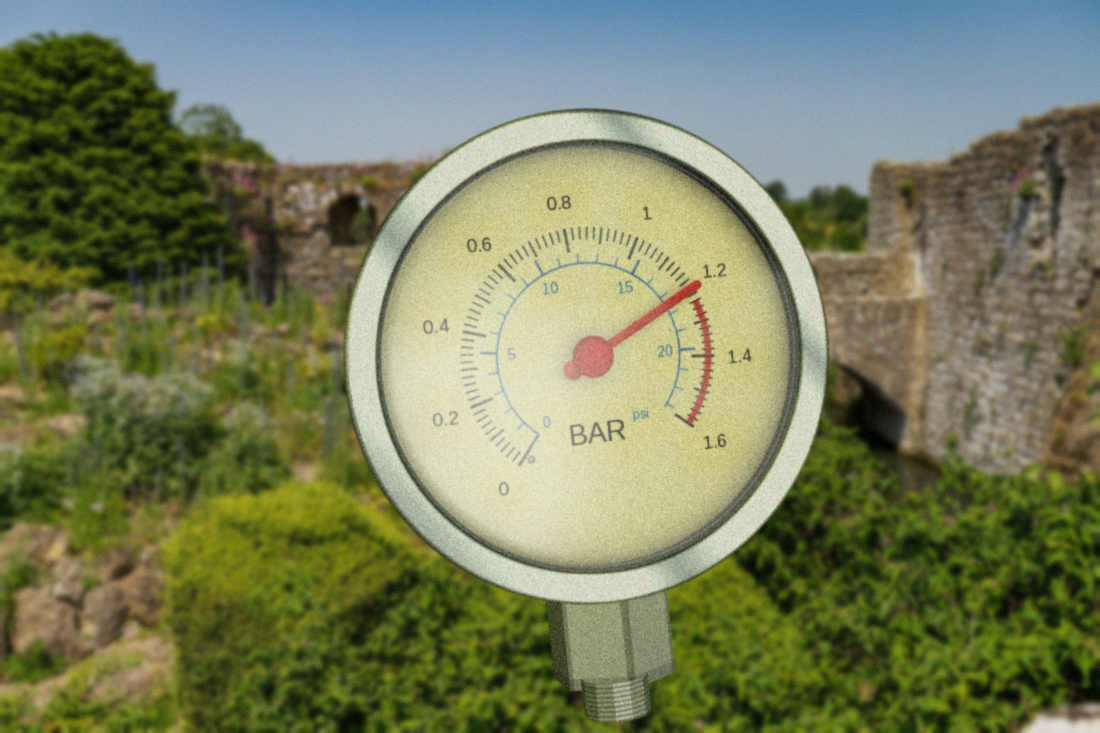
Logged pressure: 1.2 bar
